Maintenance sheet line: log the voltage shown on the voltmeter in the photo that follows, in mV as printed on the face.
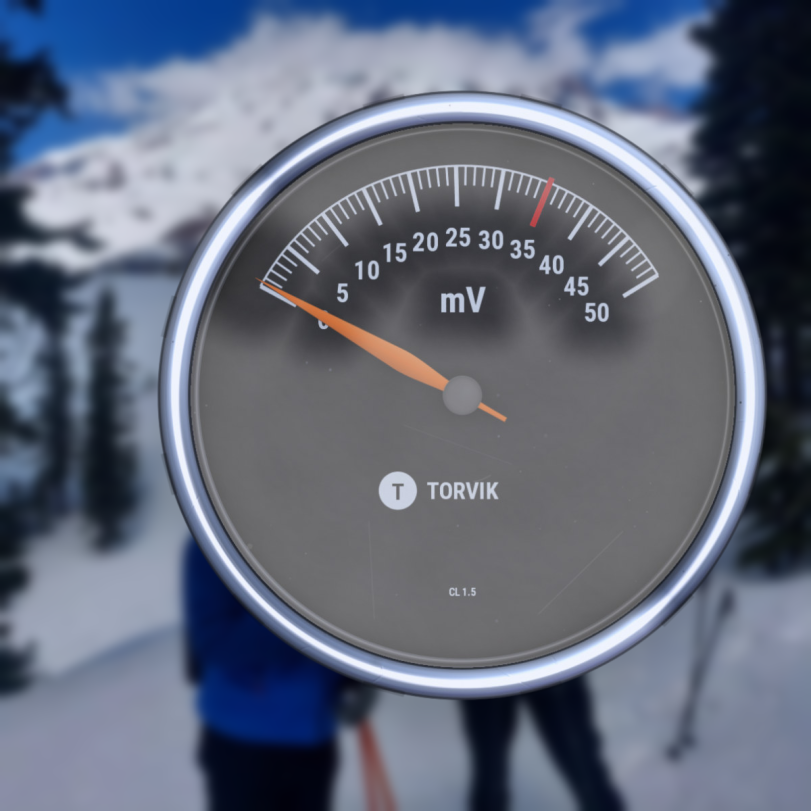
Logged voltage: 0.5 mV
